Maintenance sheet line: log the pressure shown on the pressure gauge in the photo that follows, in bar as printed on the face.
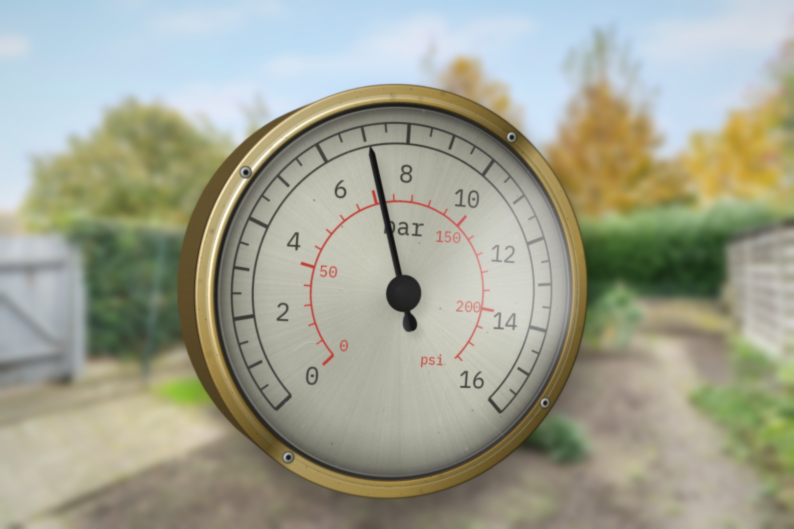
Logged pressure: 7 bar
